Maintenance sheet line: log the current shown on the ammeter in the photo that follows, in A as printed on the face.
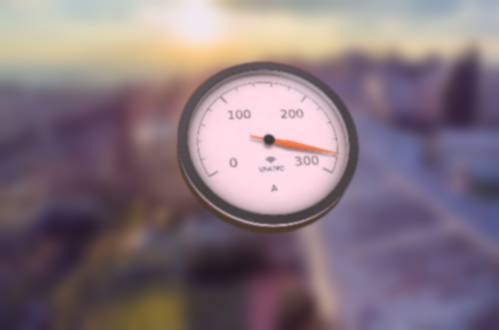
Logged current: 280 A
